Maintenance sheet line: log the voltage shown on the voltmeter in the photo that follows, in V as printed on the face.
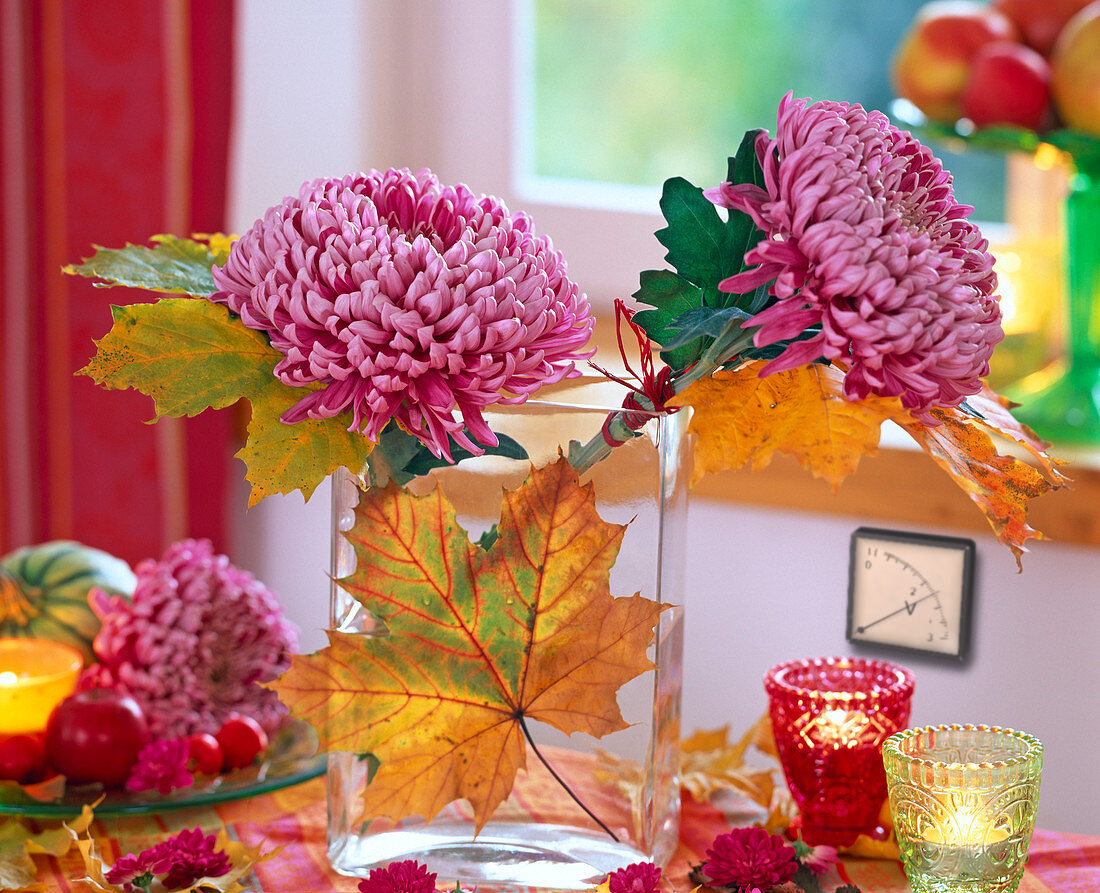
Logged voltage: 2.25 V
